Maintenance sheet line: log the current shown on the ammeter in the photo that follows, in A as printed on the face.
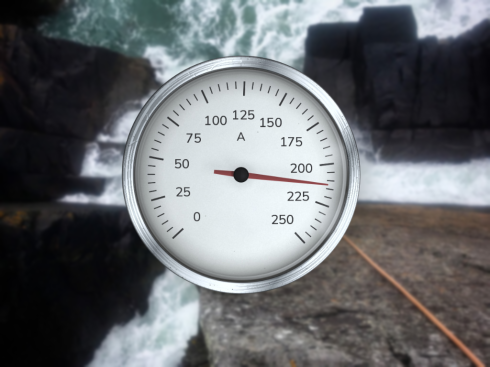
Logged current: 212.5 A
